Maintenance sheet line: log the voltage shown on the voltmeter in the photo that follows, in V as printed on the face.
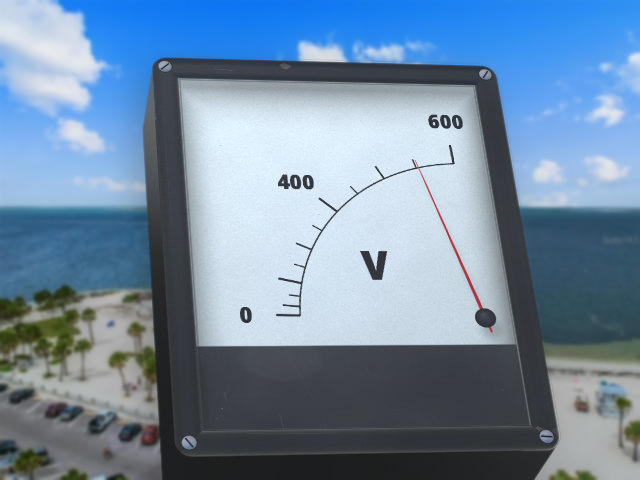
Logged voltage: 550 V
